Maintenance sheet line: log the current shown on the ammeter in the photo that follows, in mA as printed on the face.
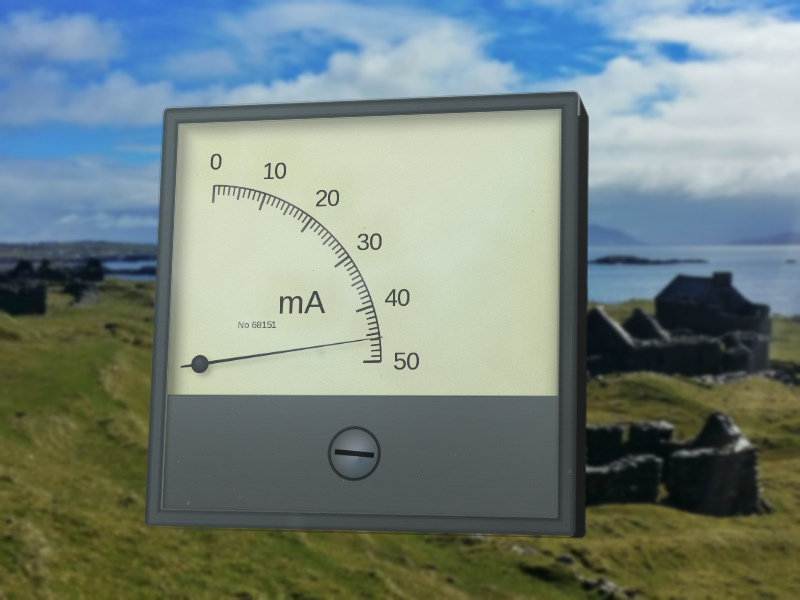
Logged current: 46 mA
